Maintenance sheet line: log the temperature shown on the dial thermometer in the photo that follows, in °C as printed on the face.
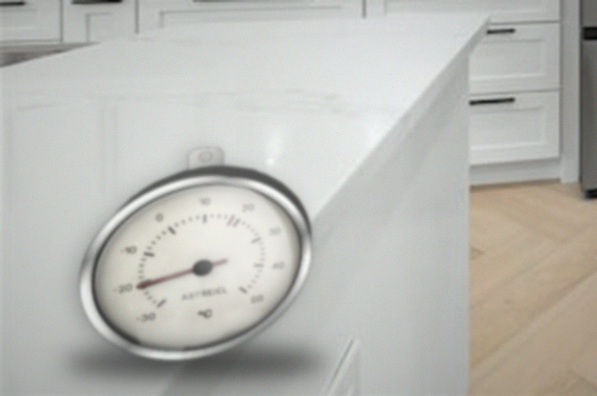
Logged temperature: -20 °C
